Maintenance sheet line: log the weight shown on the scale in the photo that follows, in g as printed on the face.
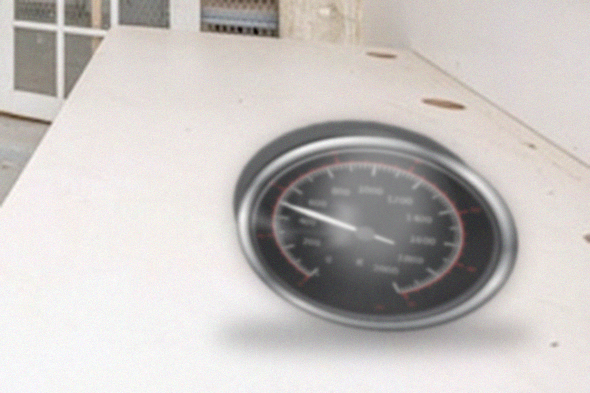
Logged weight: 500 g
